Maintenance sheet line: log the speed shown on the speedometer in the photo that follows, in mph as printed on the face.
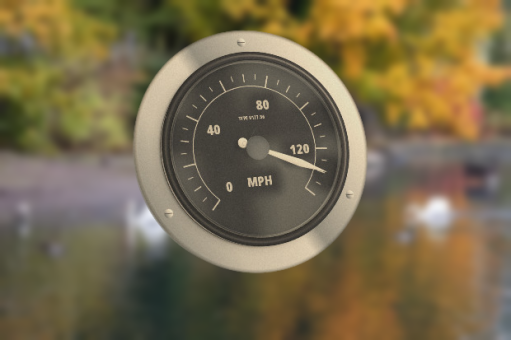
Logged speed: 130 mph
